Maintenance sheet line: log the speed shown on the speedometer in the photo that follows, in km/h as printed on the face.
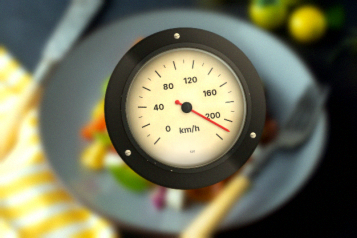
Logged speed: 210 km/h
